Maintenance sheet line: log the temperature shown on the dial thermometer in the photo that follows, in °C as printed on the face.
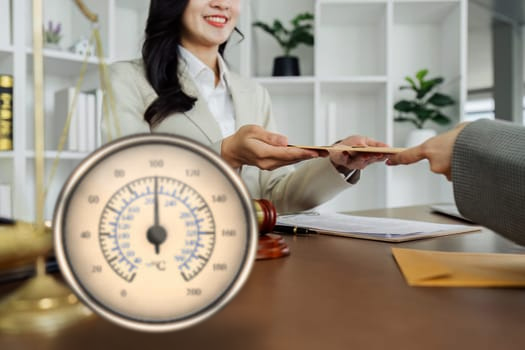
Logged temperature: 100 °C
